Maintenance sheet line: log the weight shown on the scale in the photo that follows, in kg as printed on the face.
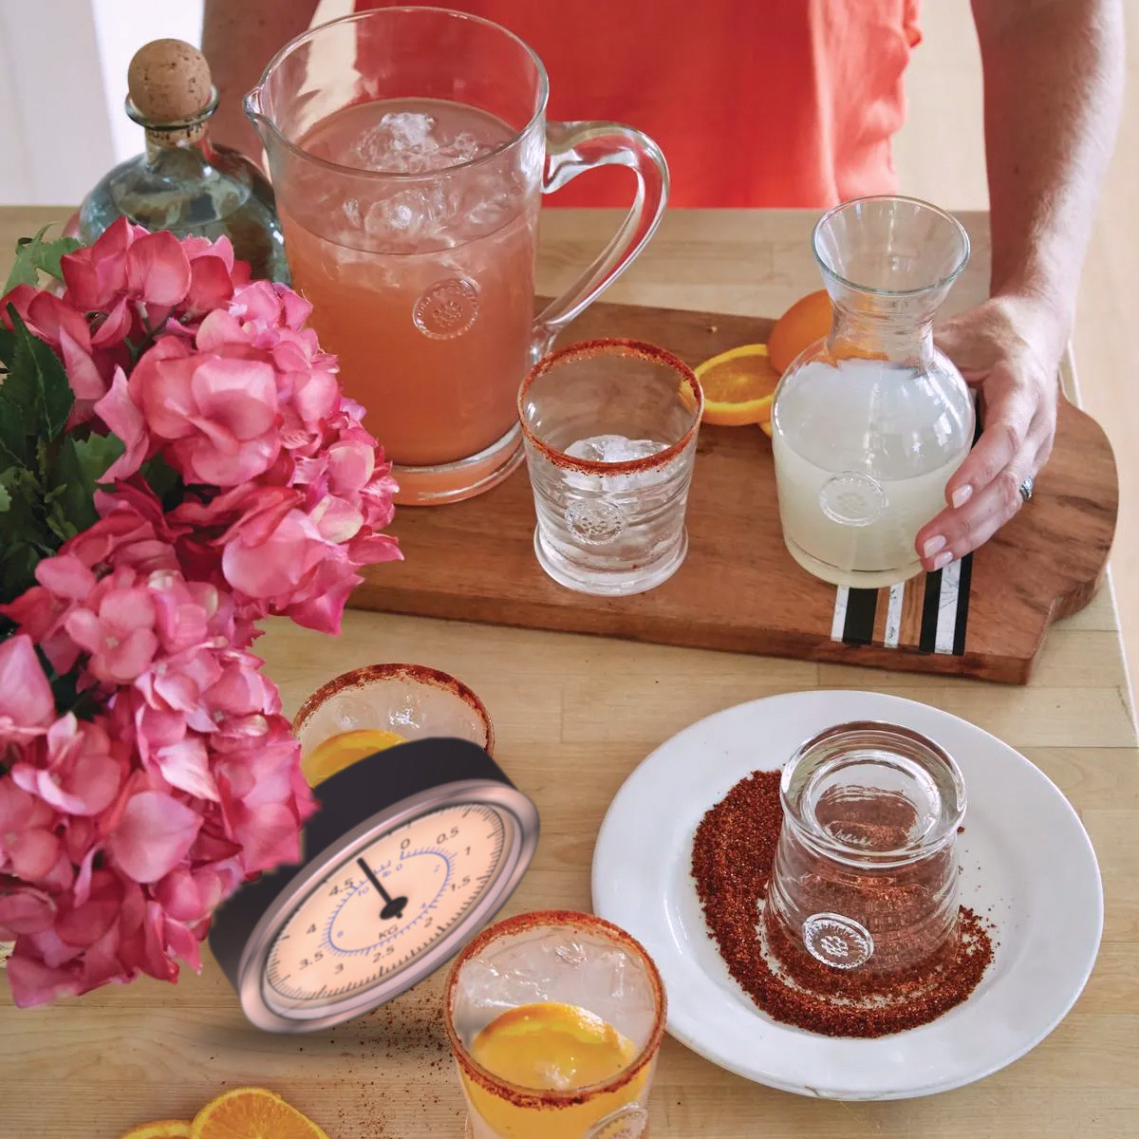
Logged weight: 4.75 kg
